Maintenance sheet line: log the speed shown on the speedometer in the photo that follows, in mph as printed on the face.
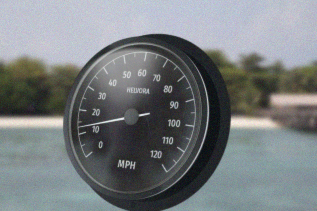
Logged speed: 12.5 mph
